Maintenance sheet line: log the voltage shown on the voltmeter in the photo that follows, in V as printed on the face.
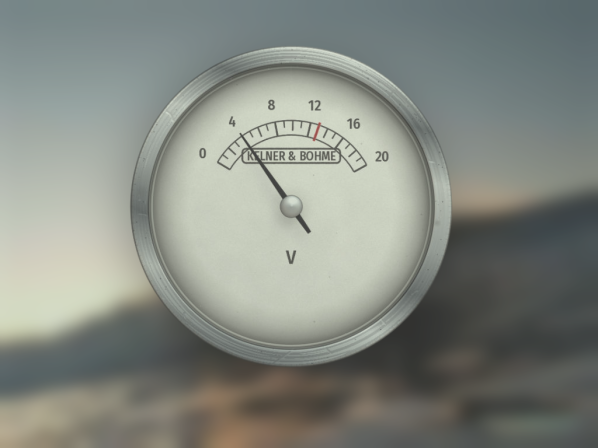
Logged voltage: 4 V
